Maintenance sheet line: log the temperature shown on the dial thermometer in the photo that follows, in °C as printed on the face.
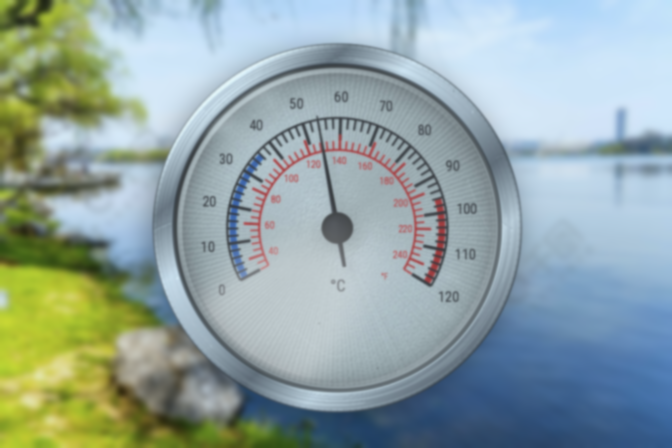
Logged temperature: 54 °C
